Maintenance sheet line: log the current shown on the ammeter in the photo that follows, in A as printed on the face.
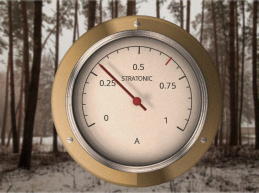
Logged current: 0.3 A
